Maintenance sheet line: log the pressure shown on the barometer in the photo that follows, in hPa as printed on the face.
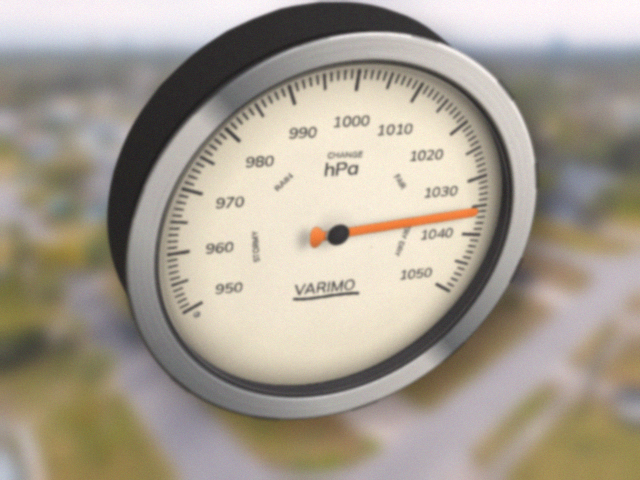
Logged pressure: 1035 hPa
